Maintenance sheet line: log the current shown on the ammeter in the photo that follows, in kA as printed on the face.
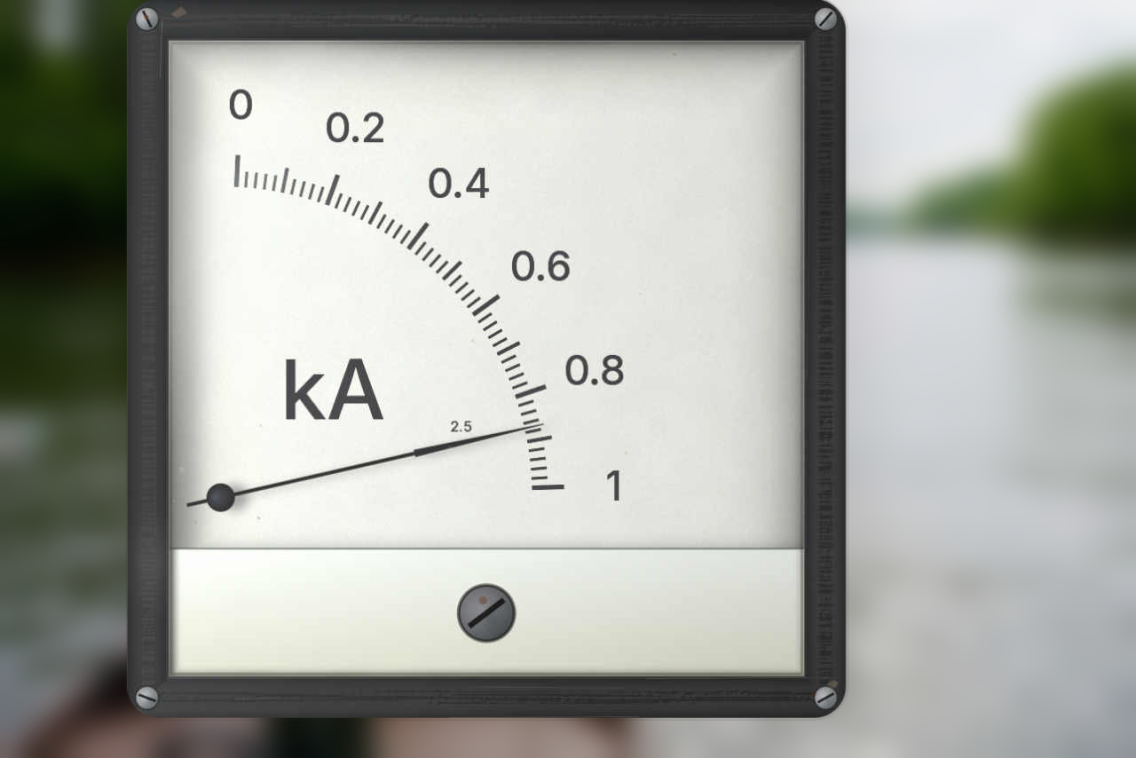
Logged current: 0.87 kA
